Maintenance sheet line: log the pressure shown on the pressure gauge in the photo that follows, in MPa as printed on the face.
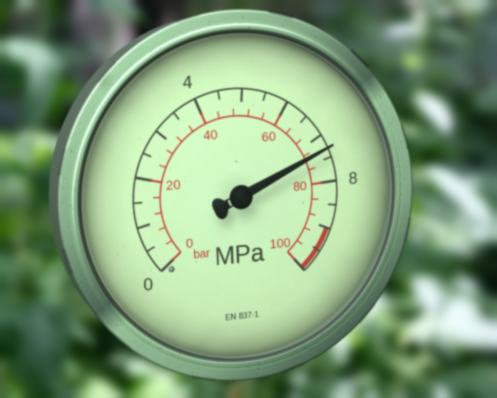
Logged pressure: 7.25 MPa
